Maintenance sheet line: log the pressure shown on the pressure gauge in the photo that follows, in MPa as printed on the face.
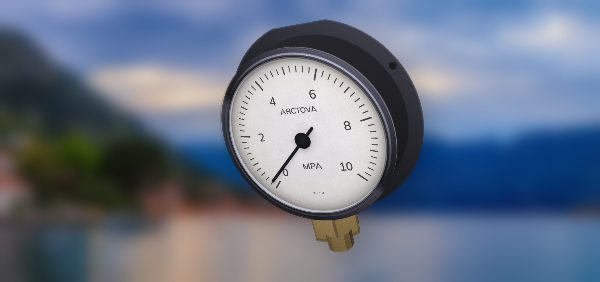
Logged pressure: 0.2 MPa
